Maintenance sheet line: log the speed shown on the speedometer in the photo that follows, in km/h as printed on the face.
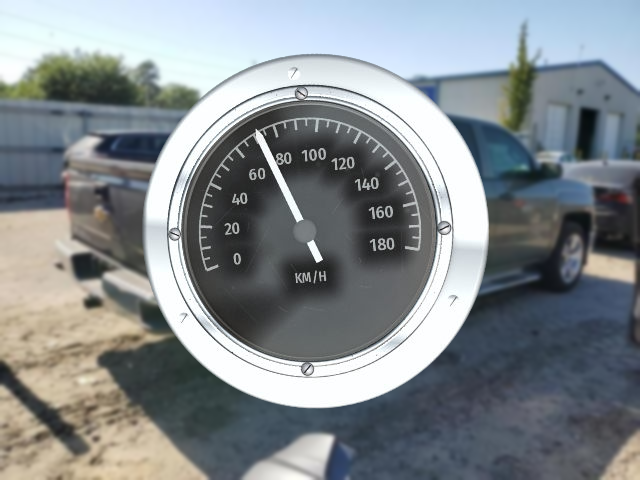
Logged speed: 72.5 km/h
